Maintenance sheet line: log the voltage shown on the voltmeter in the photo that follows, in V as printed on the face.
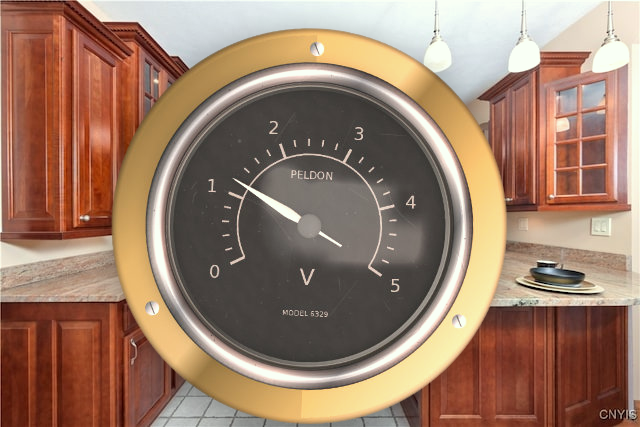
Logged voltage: 1.2 V
